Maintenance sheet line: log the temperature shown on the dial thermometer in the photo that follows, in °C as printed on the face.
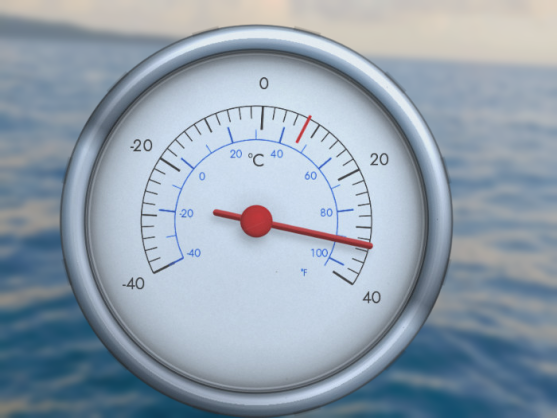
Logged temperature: 33 °C
